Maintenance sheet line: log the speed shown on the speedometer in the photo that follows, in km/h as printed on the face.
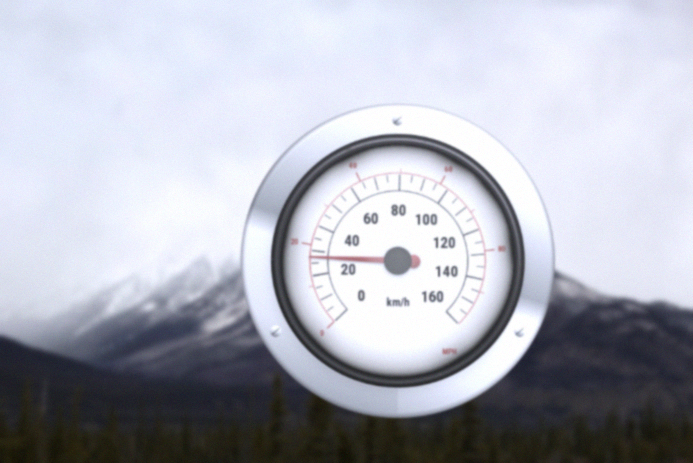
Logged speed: 27.5 km/h
